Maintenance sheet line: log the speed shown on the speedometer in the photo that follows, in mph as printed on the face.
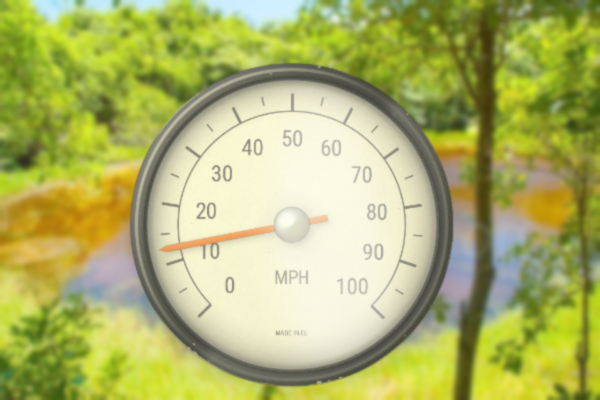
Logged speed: 12.5 mph
